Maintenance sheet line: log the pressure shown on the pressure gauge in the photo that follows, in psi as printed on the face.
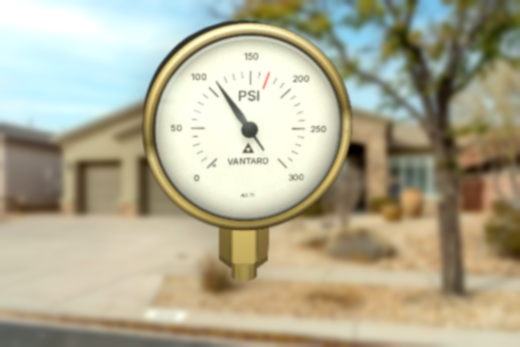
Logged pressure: 110 psi
